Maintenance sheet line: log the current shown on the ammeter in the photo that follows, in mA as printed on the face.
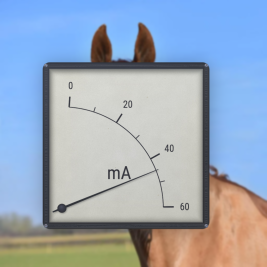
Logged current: 45 mA
